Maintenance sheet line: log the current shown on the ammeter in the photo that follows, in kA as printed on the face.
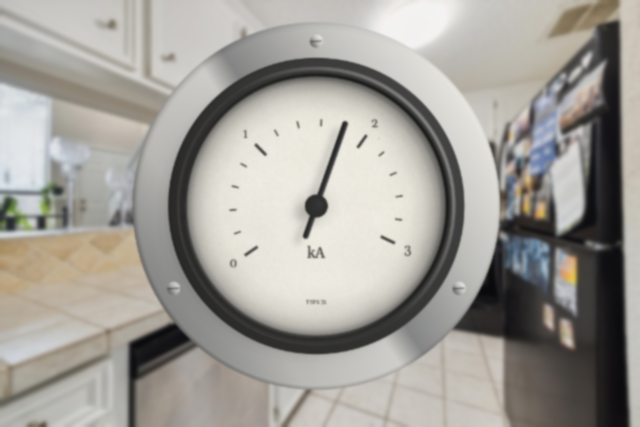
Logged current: 1.8 kA
